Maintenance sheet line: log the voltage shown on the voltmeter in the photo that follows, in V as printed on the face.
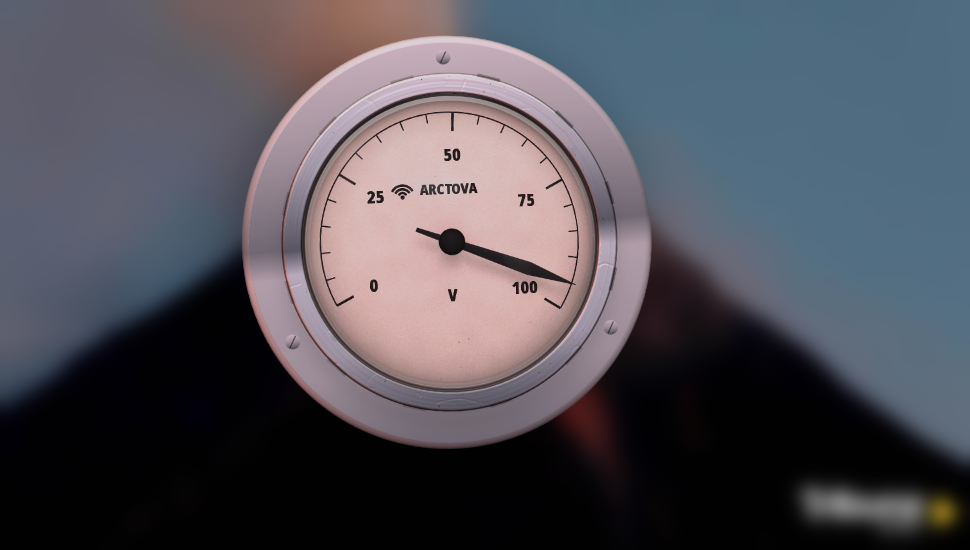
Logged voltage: 95 V
